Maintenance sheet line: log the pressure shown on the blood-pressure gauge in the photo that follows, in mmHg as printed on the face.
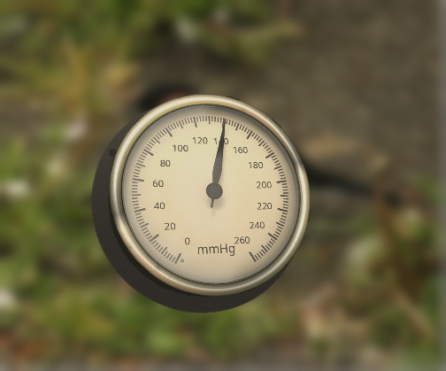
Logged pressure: 140 mmHg
